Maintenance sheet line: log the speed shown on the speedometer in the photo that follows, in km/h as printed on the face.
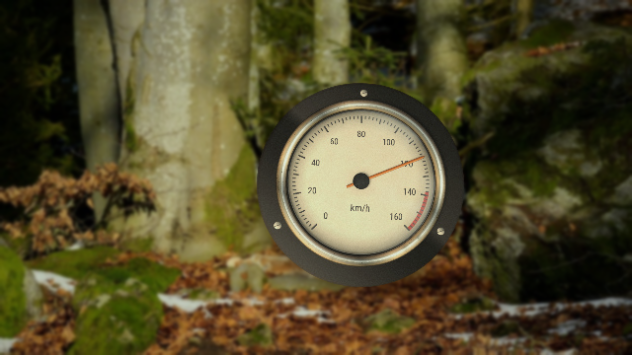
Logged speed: 120 km/h
